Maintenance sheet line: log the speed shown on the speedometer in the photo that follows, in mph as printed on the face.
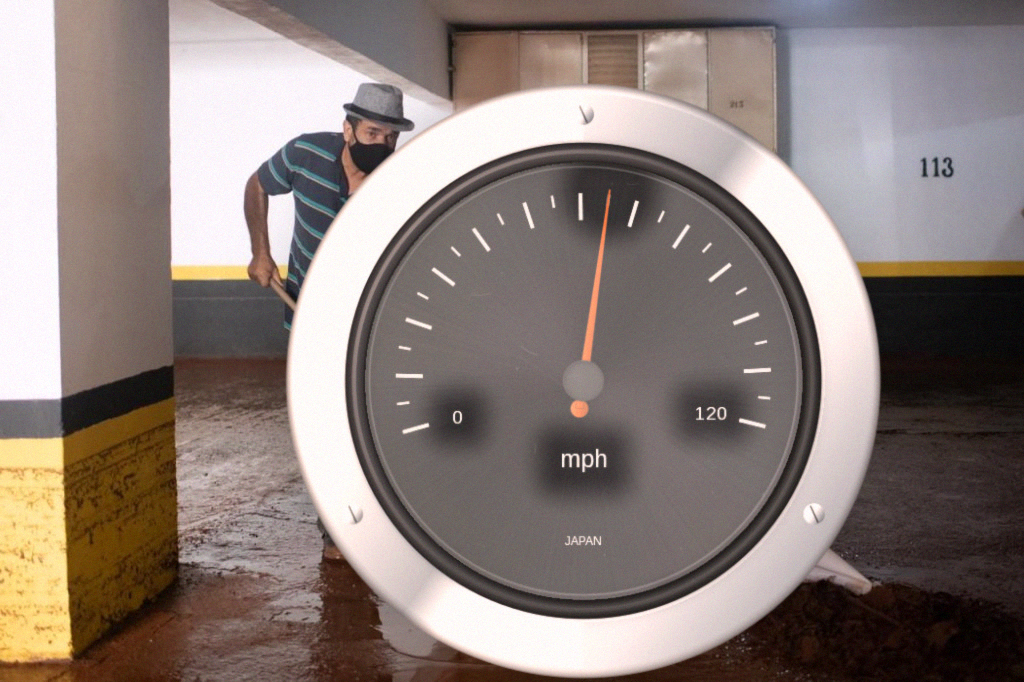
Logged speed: 65 mph
